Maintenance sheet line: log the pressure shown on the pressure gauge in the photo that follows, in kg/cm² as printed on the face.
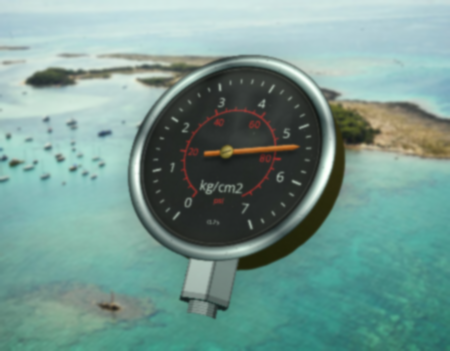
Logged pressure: 5.4 kg/cm²
